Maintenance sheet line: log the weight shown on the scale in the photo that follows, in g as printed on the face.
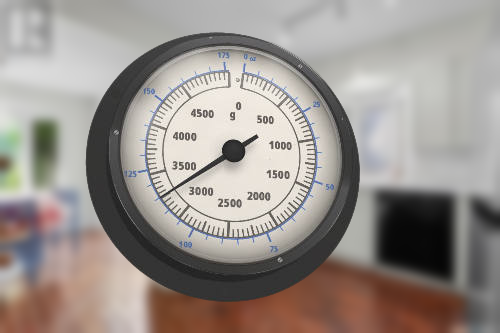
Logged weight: 3250 g
